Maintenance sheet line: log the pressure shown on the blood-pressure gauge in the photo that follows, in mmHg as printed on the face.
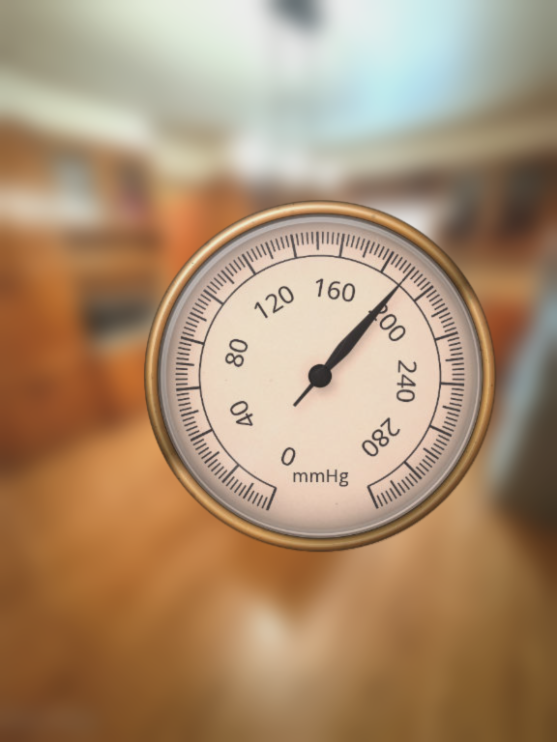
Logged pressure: 190 mmHg
